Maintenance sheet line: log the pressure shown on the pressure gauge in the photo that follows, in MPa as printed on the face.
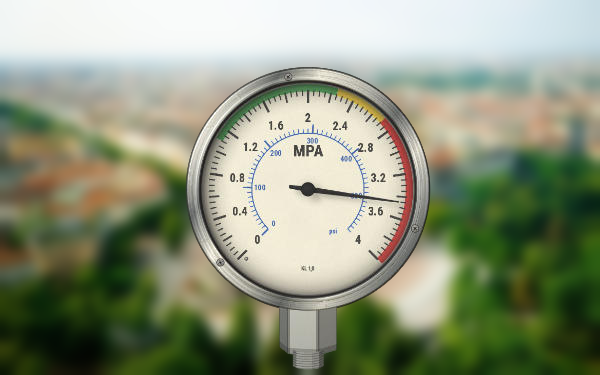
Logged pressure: 3.45 MPa
